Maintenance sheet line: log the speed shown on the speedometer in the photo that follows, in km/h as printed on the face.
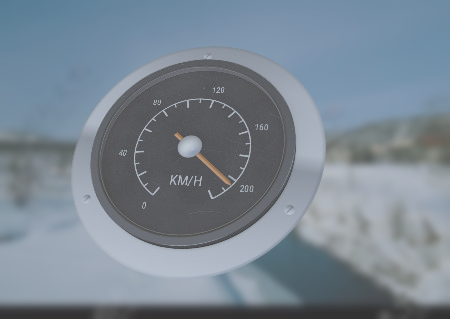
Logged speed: 205 km/h
